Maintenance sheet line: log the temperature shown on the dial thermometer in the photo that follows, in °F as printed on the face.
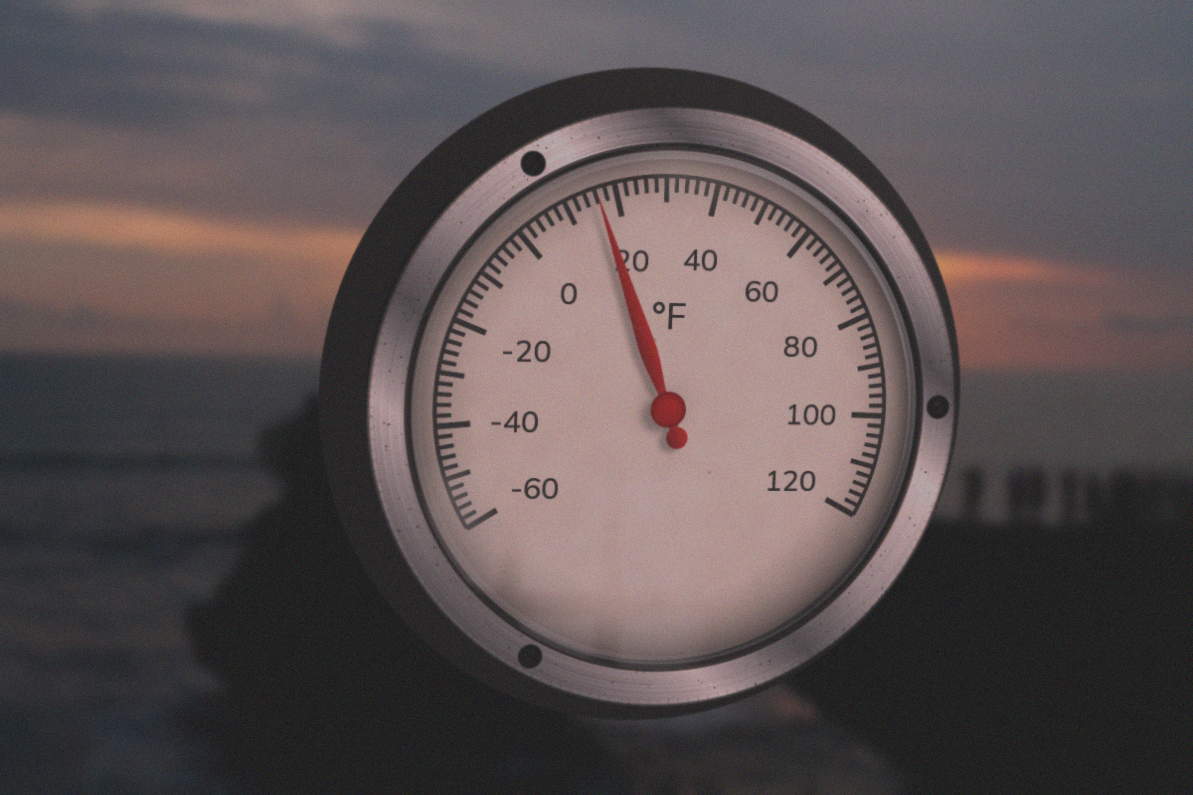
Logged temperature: 16 °F
